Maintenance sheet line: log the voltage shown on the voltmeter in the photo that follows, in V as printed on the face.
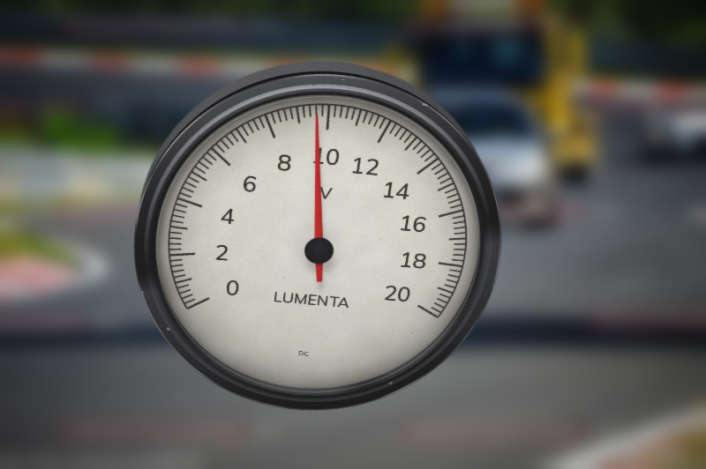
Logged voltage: 9.6 V
